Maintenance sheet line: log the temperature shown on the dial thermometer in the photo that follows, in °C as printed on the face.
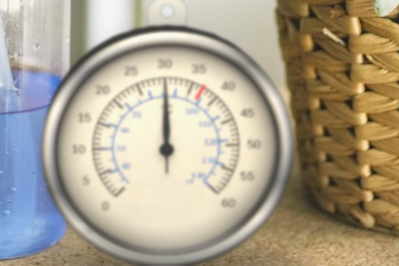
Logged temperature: 30 °C
